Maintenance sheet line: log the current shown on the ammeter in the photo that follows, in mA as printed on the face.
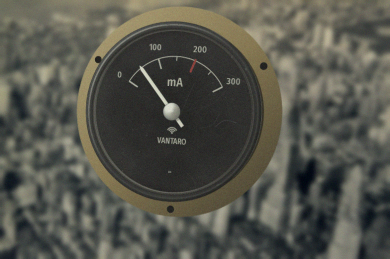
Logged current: 50 mA
